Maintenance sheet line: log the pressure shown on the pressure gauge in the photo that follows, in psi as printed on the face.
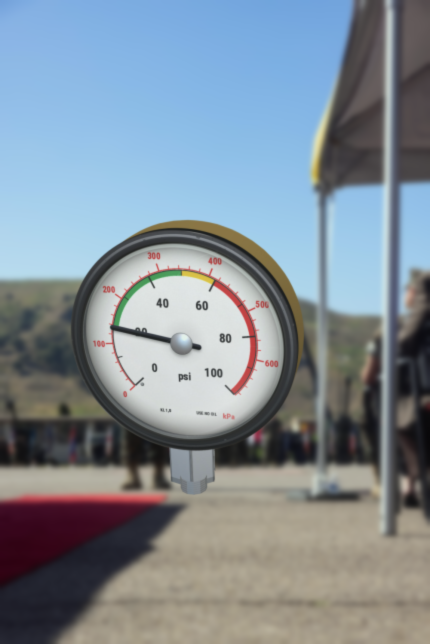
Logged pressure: 20 psi
